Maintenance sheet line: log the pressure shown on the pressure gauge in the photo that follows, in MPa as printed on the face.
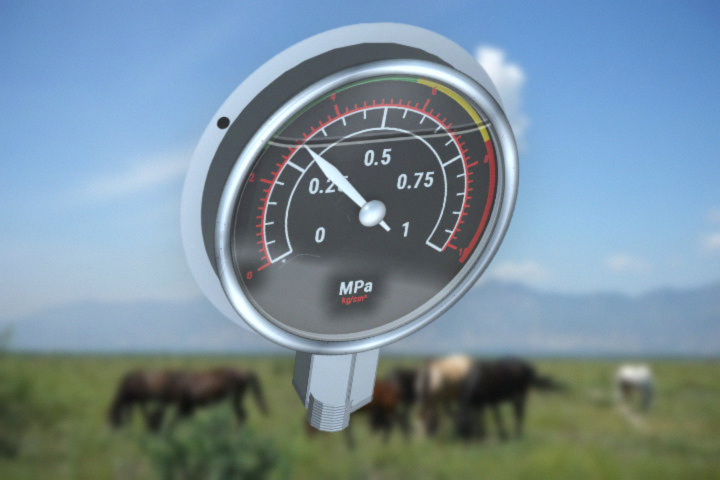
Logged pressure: 0.3 MPa
